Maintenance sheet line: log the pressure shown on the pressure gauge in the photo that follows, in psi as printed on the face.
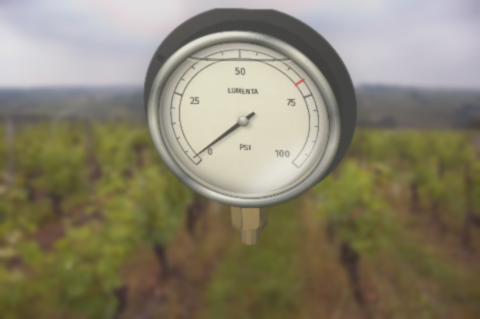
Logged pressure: 2.5 psi
